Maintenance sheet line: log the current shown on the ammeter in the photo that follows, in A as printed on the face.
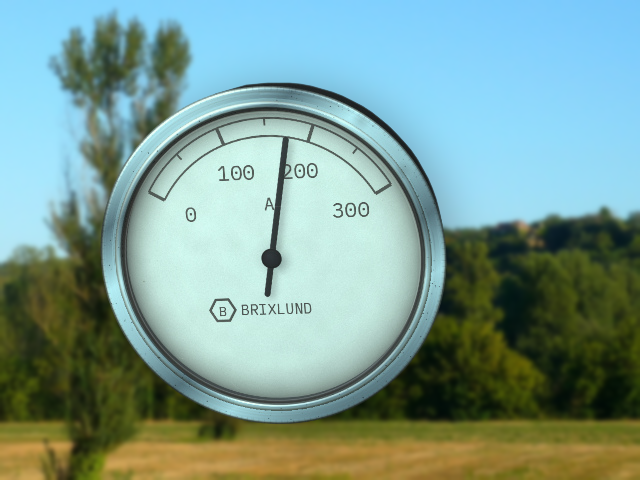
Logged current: 175 A
